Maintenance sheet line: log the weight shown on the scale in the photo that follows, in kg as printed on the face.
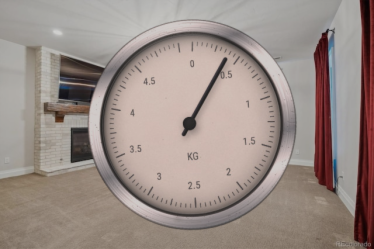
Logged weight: 0.4 kg
